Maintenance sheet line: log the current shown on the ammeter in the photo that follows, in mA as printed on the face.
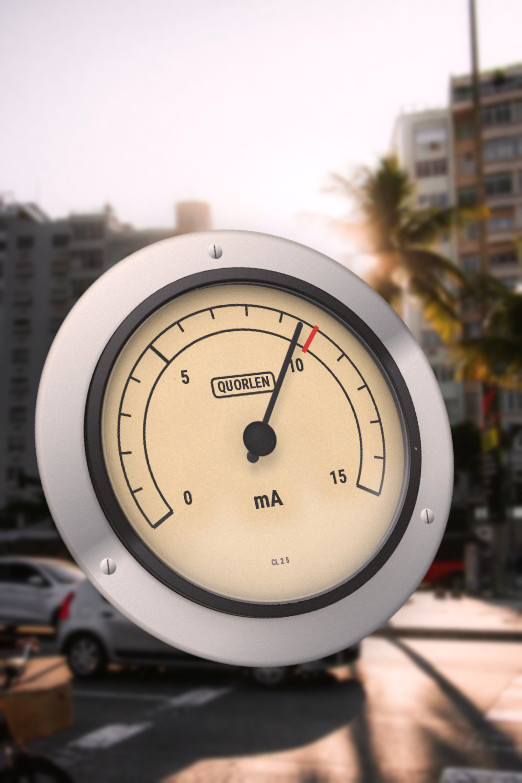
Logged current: 9.5 mA
